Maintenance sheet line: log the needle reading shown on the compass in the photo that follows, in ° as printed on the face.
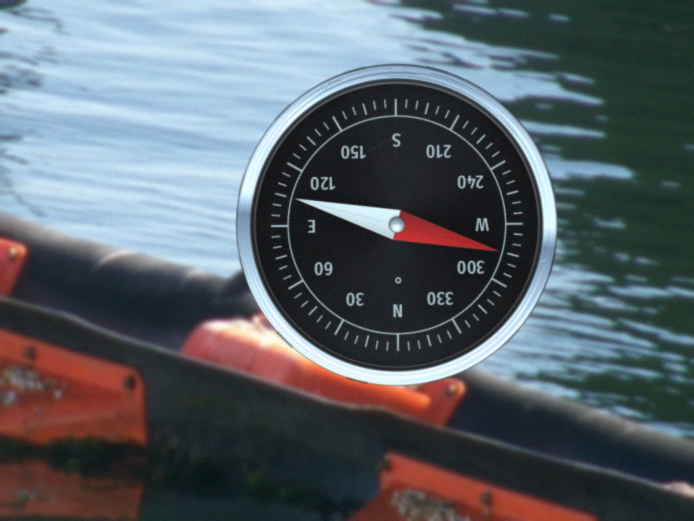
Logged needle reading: 285 °
